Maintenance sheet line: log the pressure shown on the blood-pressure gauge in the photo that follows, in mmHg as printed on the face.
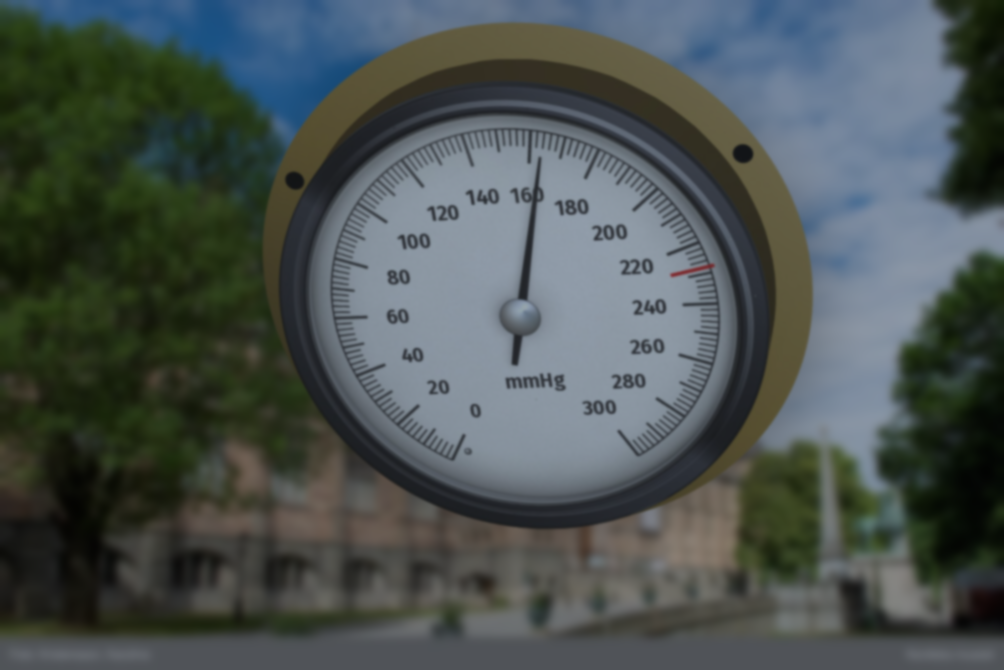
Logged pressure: 164 mmHg
